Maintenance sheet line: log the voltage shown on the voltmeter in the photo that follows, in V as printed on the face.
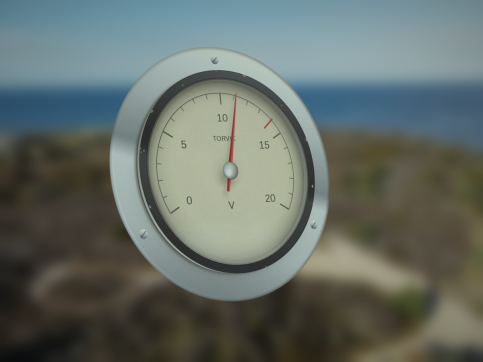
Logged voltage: 11 V
